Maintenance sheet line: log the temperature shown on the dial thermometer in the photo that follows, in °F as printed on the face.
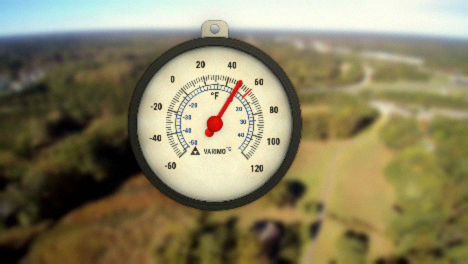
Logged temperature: 50 °F
